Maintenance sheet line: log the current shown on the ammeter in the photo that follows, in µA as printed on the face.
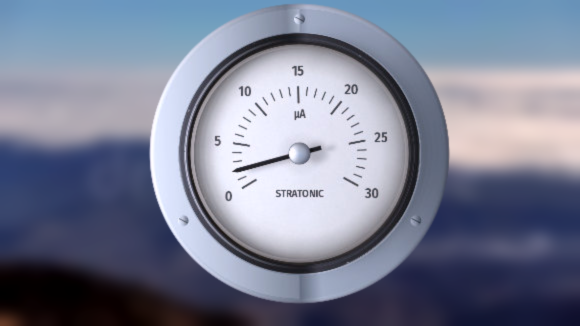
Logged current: 2 µA
